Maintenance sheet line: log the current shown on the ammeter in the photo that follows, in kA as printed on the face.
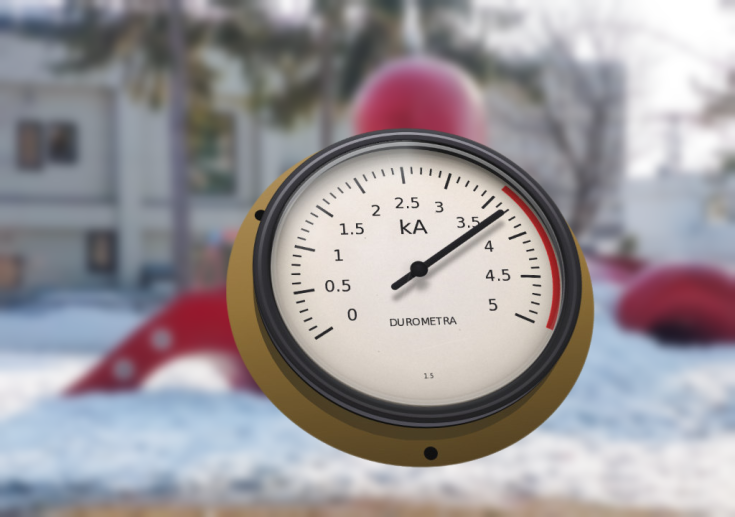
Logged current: 3.7 kA
